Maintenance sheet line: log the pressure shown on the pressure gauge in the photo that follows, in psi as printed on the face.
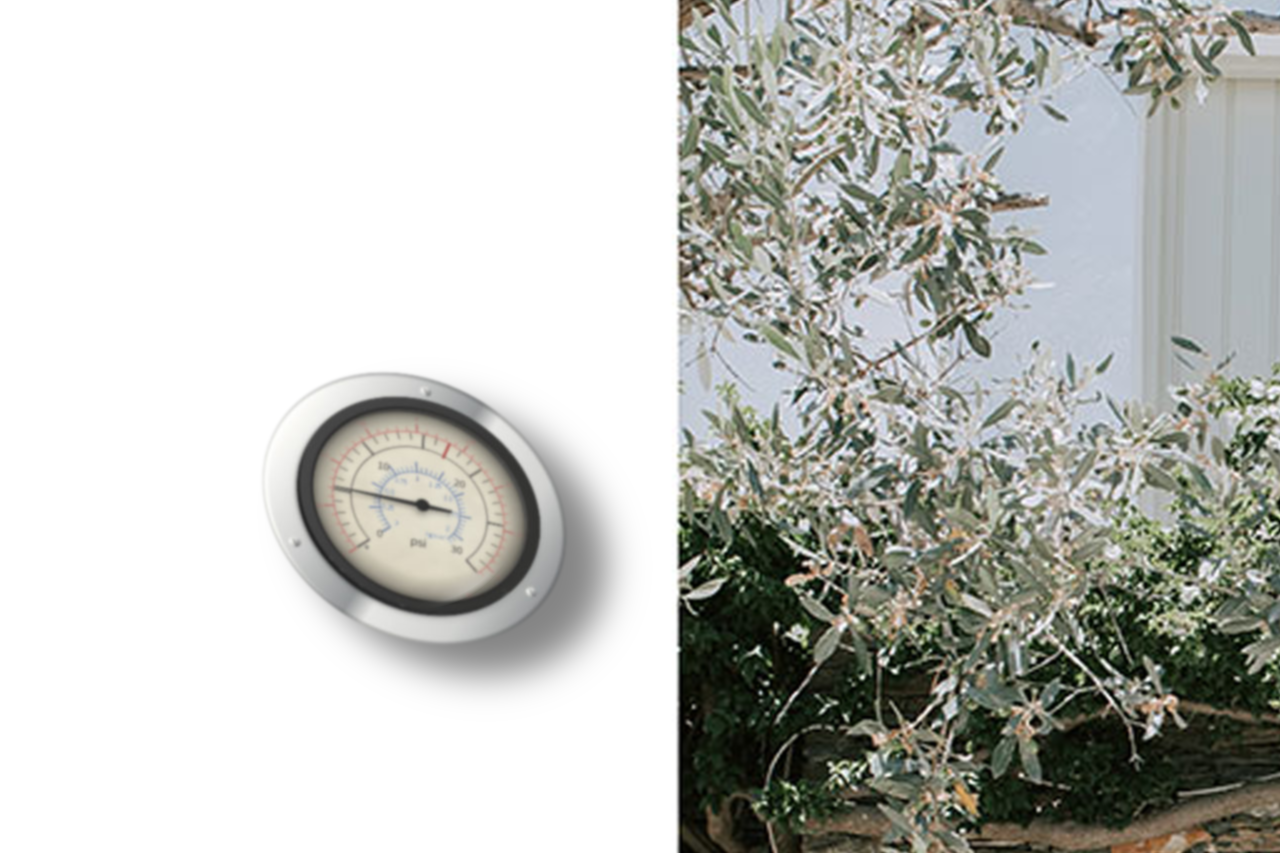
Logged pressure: 5 psi
